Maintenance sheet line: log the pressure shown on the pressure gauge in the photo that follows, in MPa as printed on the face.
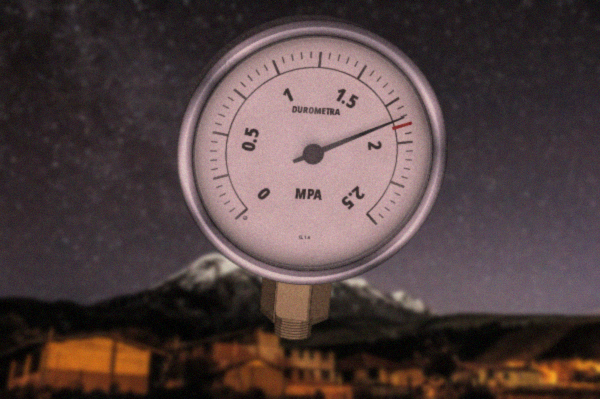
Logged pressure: 1.85 MPa
